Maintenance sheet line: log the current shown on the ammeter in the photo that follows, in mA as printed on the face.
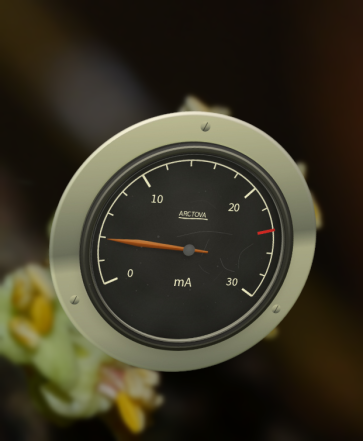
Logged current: 4 mA
